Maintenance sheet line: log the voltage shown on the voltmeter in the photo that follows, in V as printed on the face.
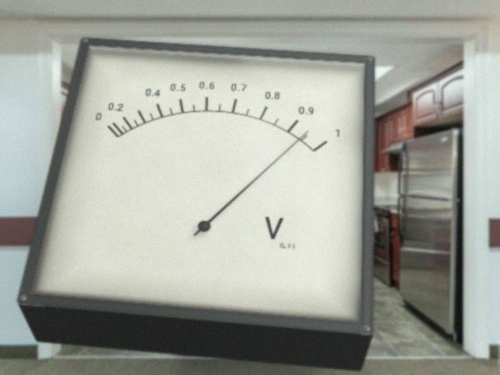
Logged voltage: 0.95 V
